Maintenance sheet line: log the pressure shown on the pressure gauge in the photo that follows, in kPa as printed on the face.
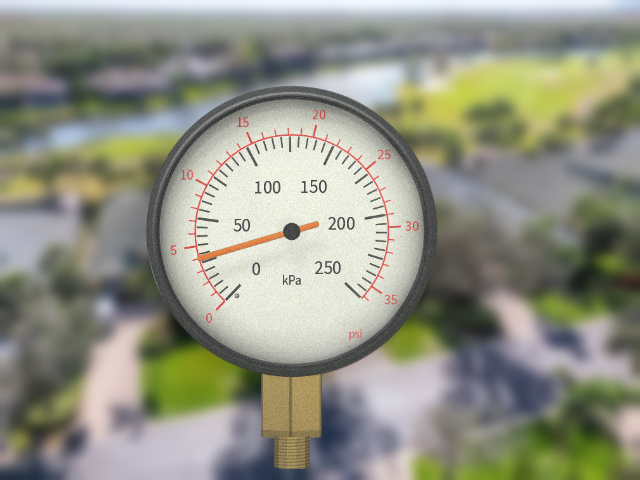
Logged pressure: 27.5 kPa
